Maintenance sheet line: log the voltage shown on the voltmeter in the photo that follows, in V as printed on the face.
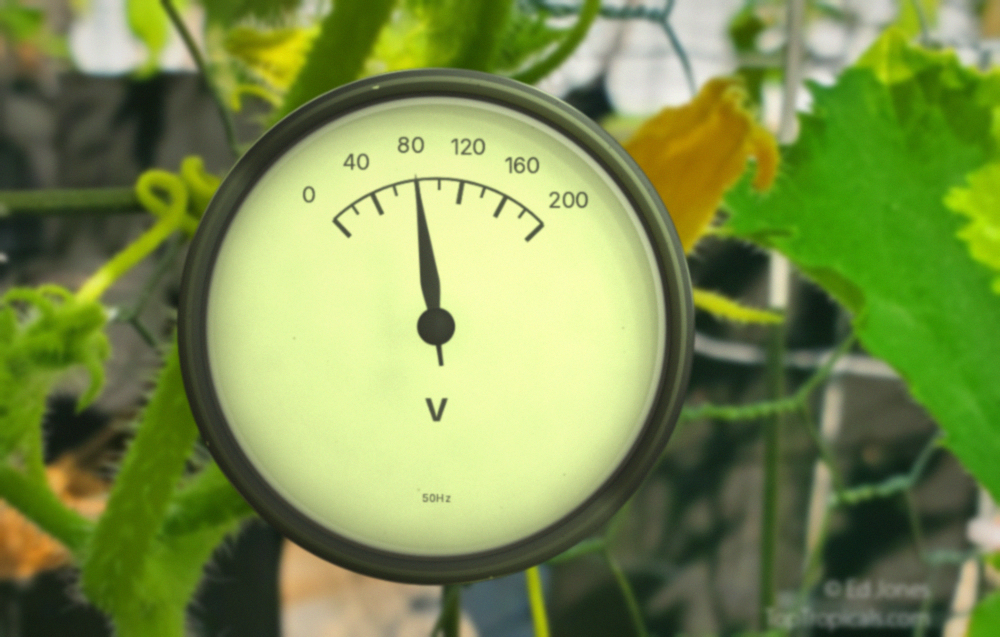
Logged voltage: 80 V
